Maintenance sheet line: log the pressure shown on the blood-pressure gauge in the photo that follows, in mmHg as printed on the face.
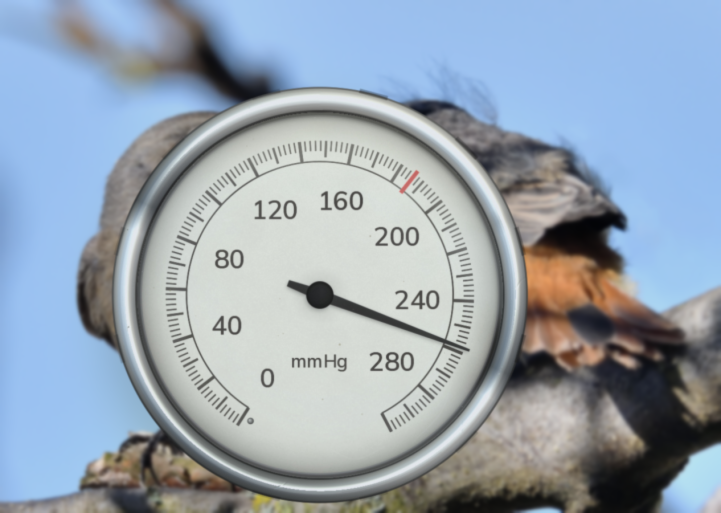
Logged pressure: 258 mmHg
